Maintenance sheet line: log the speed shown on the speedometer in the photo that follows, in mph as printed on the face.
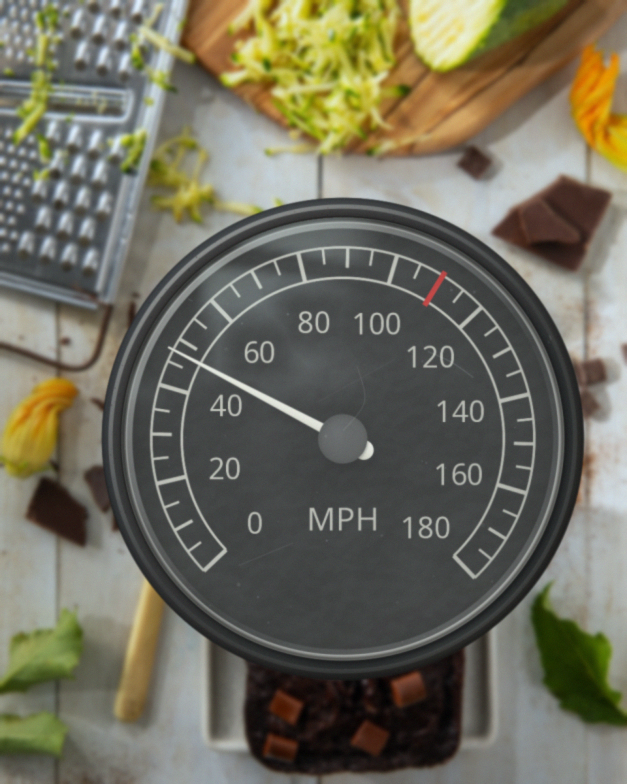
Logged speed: 47.5 mph
